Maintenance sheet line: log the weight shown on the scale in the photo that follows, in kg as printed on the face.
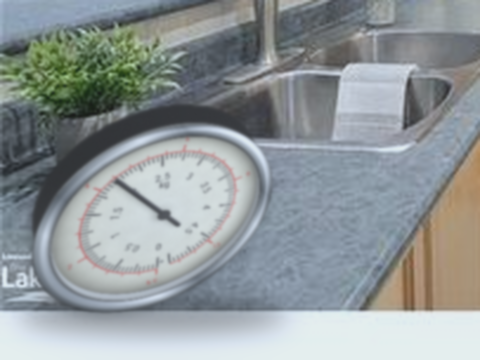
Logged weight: 2 kg
